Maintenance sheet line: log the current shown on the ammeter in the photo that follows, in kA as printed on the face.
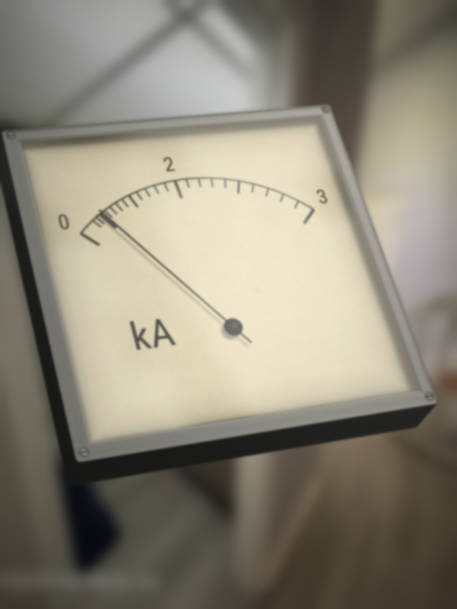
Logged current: 1 kA
